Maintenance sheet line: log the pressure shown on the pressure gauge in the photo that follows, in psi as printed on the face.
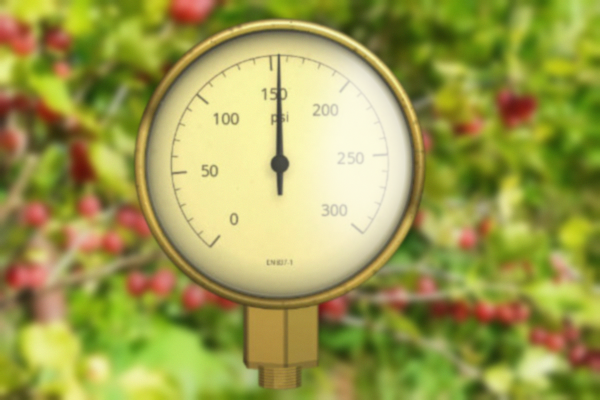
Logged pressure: 155 psi
